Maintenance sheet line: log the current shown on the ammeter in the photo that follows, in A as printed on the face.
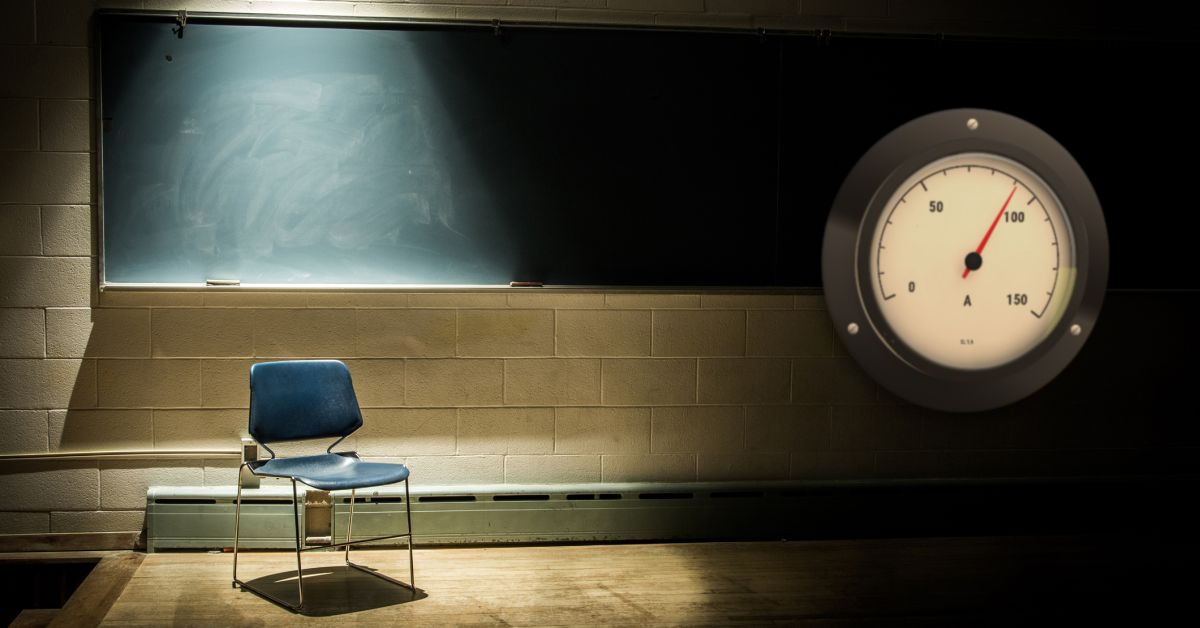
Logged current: 90 A
